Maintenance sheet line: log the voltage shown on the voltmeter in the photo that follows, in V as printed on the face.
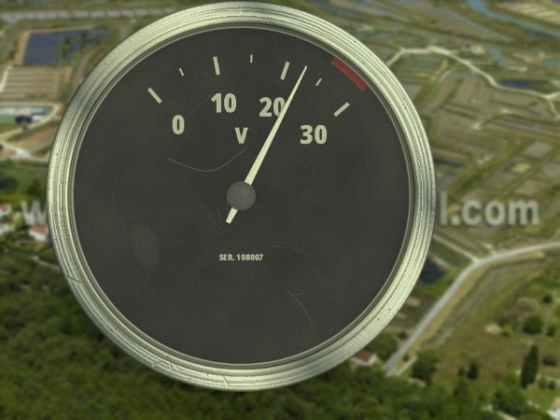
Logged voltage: 22.5 V
